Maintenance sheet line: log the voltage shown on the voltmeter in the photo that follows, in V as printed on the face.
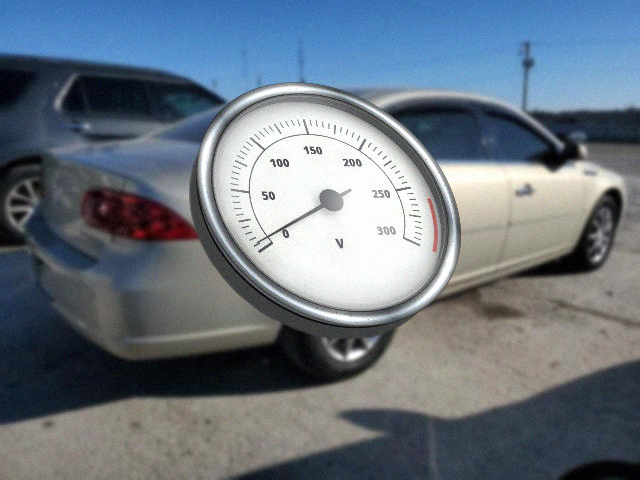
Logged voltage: 5 V
